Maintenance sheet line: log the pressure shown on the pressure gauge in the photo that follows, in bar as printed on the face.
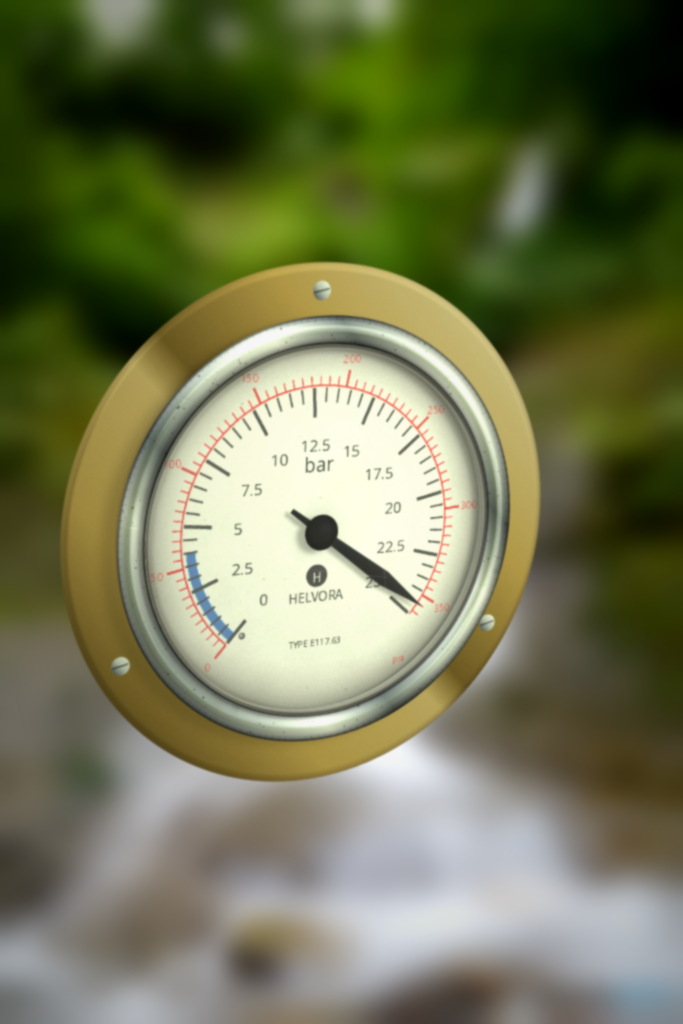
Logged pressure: 24.5 bar
